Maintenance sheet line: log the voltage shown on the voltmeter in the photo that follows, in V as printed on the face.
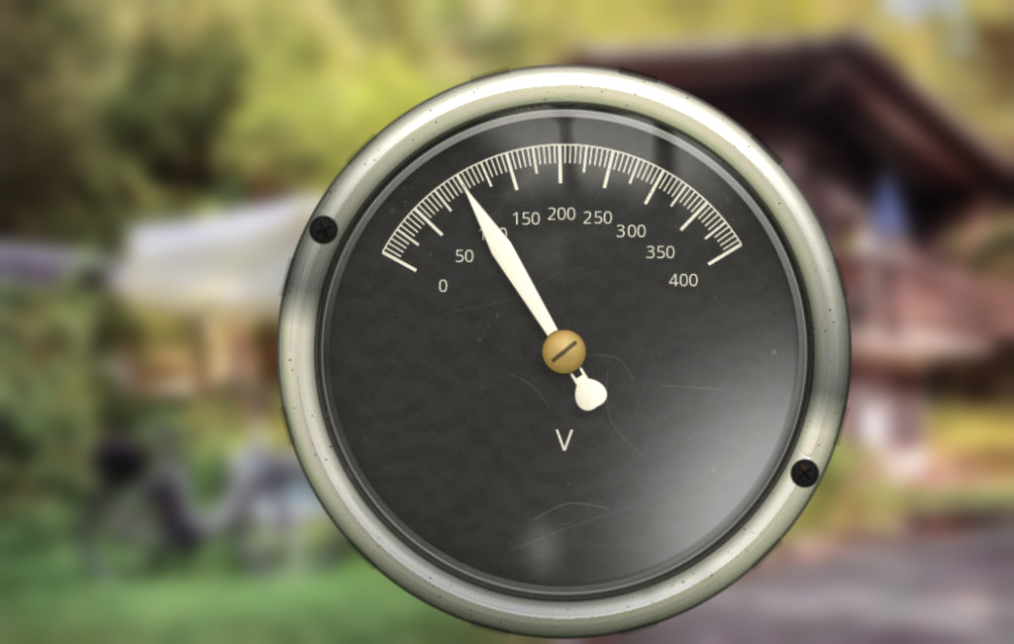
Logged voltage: 100 V
